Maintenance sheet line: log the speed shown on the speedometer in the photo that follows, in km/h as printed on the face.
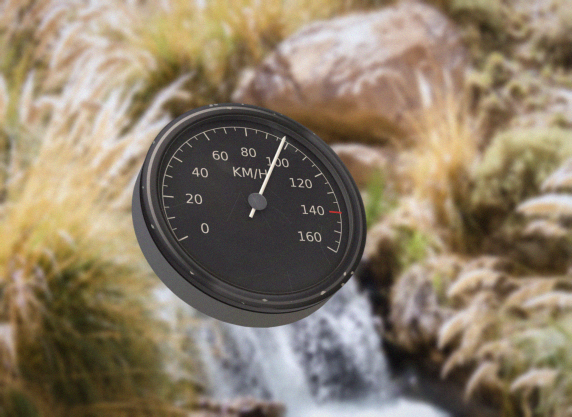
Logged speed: 97.5 km/h
